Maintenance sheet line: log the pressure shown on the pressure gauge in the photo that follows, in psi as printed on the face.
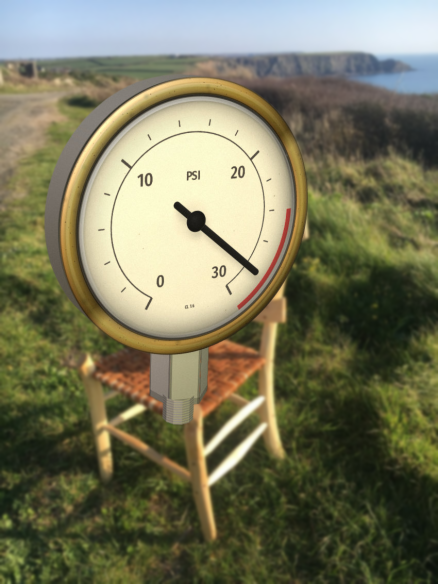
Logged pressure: 28 psi
